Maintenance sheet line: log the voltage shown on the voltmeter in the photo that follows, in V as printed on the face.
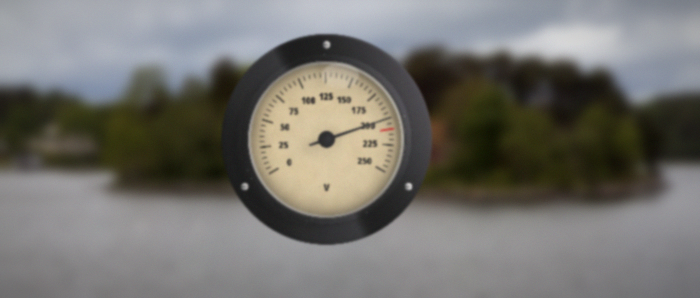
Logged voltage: 200 V
